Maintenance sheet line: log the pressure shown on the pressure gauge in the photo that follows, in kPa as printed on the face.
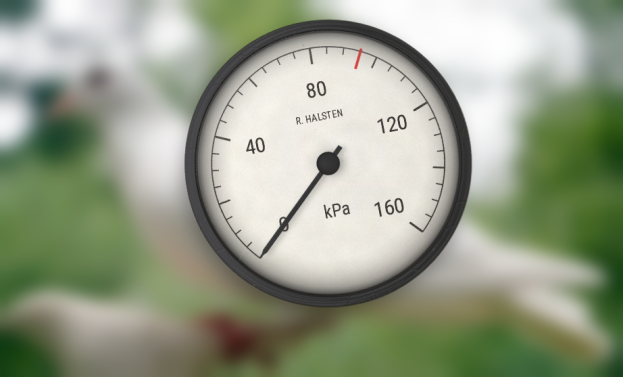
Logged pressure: 0 kPa
